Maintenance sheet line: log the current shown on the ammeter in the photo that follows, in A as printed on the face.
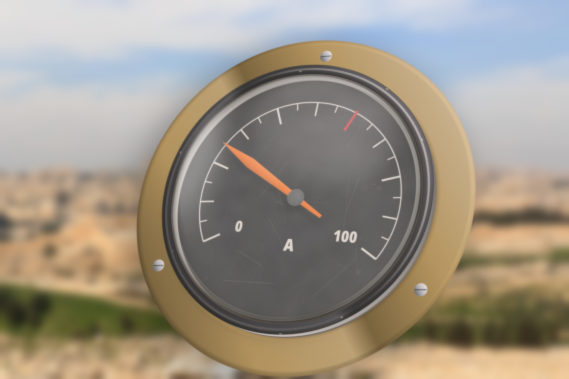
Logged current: 25 A
